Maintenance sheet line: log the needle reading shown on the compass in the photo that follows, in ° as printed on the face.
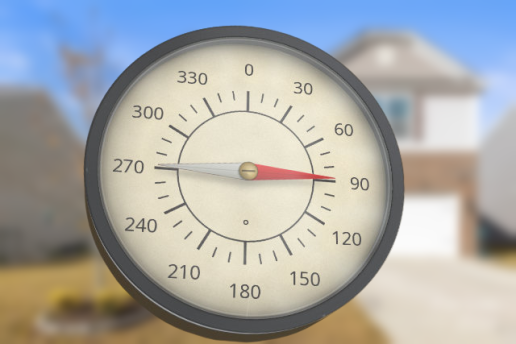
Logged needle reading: 90 °
